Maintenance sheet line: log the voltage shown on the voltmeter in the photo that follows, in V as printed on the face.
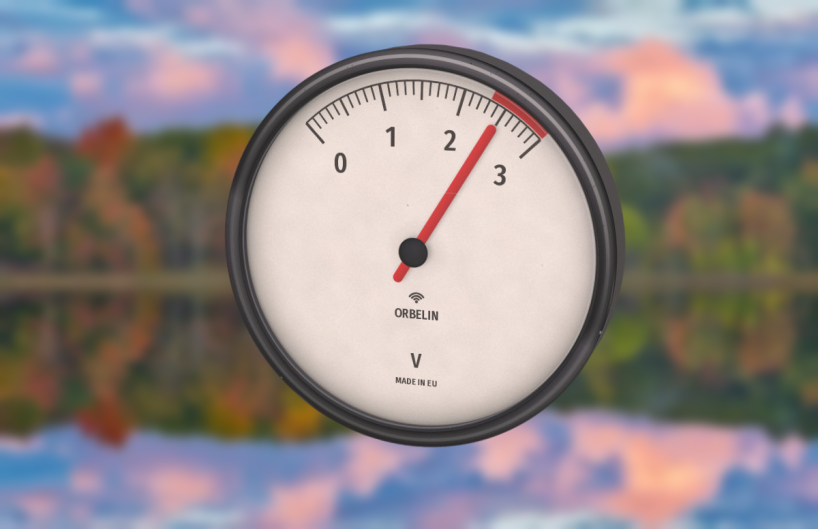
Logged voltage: 2.5 V
